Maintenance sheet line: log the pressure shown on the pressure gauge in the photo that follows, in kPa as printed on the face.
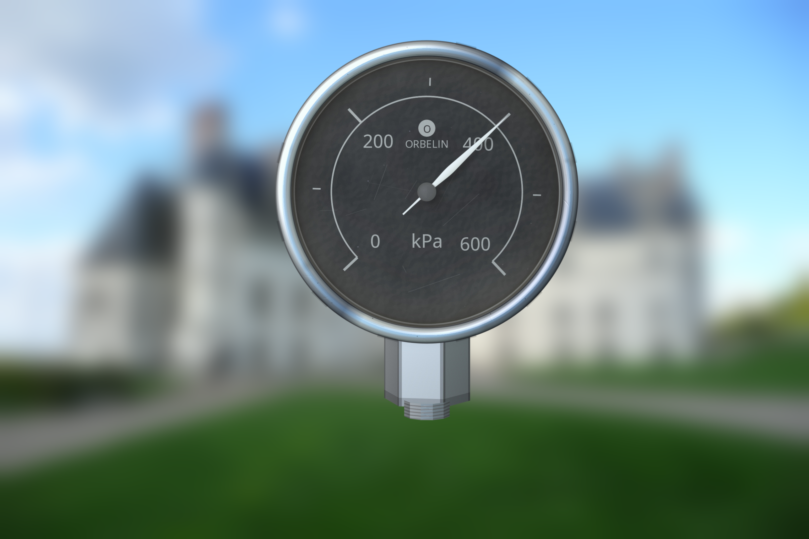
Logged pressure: 400 kPa
